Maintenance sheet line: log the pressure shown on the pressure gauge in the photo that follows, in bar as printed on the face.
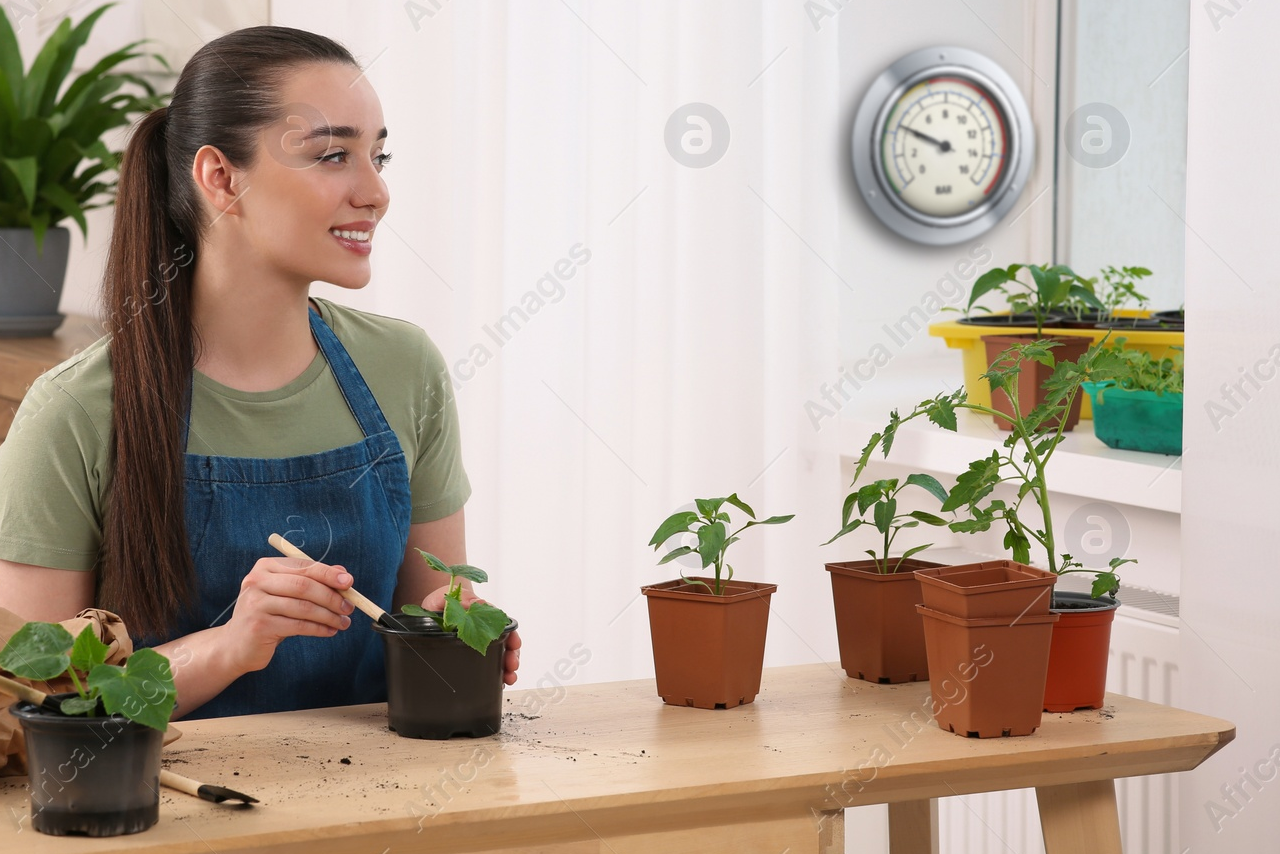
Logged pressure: 4 bar
